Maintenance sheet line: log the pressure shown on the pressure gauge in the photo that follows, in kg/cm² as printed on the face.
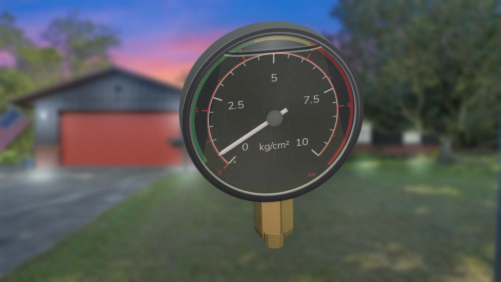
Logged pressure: 0.5 kg/cm²
